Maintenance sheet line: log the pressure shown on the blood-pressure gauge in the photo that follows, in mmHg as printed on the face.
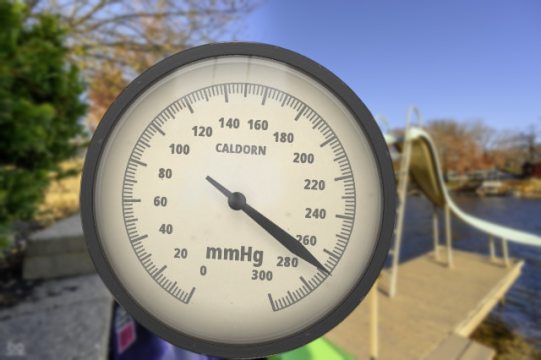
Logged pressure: 268 mmHg
